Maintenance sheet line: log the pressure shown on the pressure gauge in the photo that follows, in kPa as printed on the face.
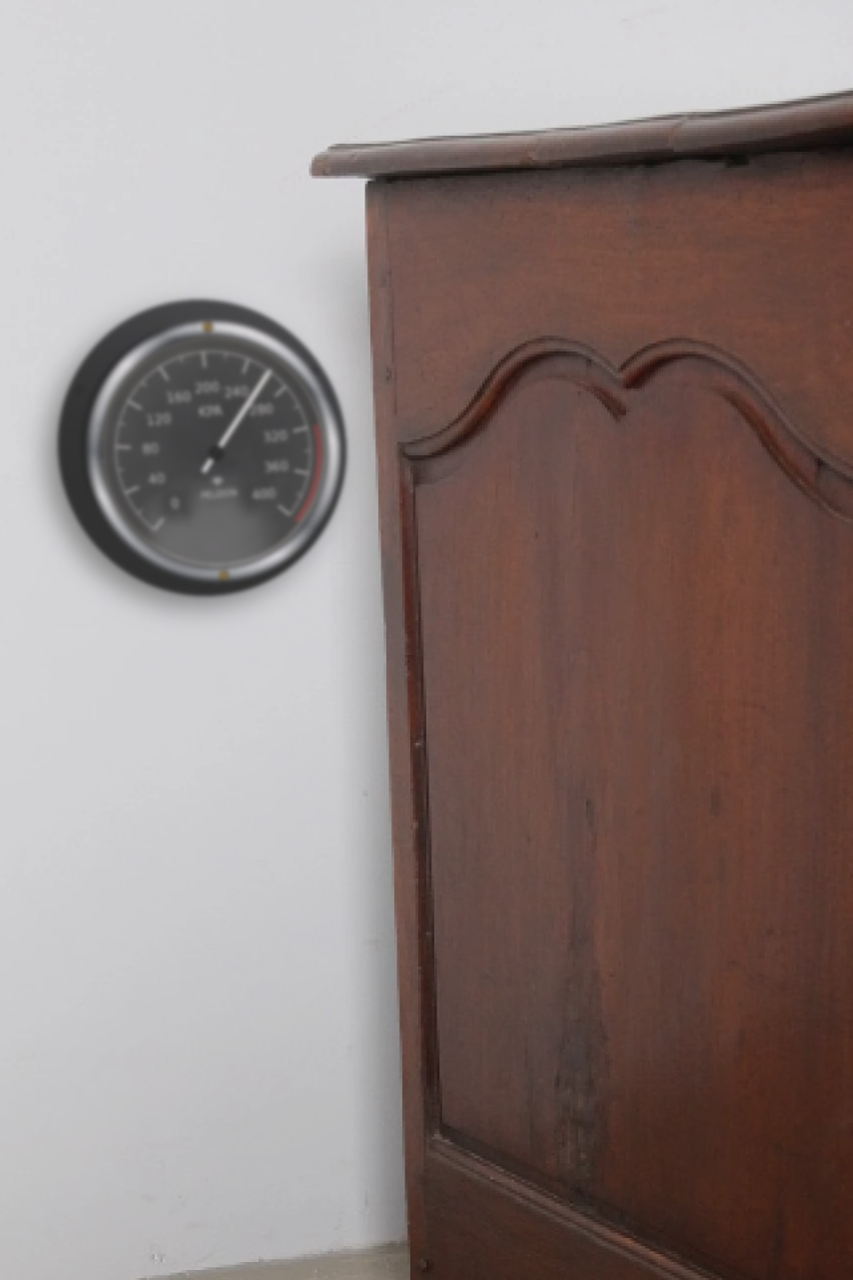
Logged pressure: 260 kPa
